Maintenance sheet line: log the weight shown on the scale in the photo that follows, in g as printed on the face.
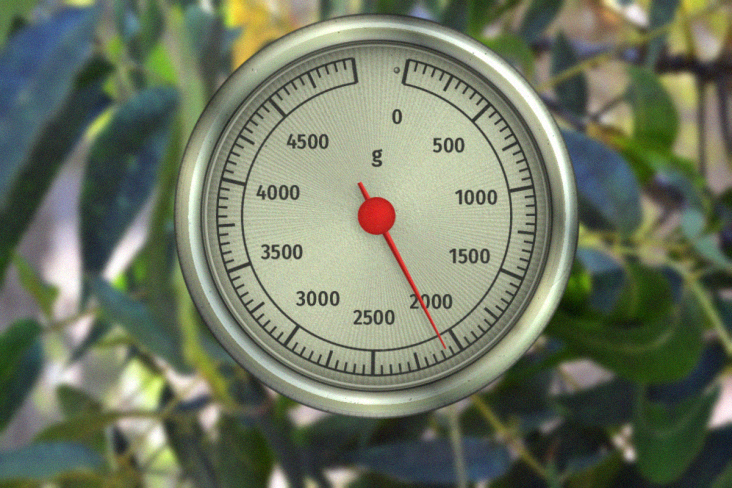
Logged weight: 2075 g
